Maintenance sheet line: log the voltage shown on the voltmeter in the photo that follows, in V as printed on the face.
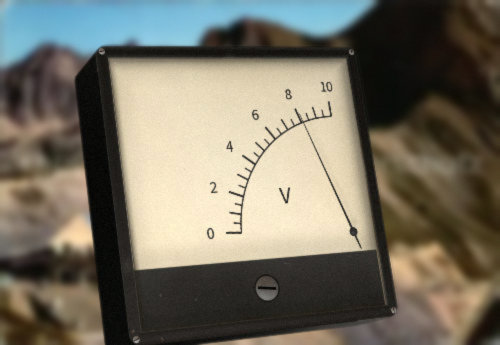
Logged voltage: 8 V
